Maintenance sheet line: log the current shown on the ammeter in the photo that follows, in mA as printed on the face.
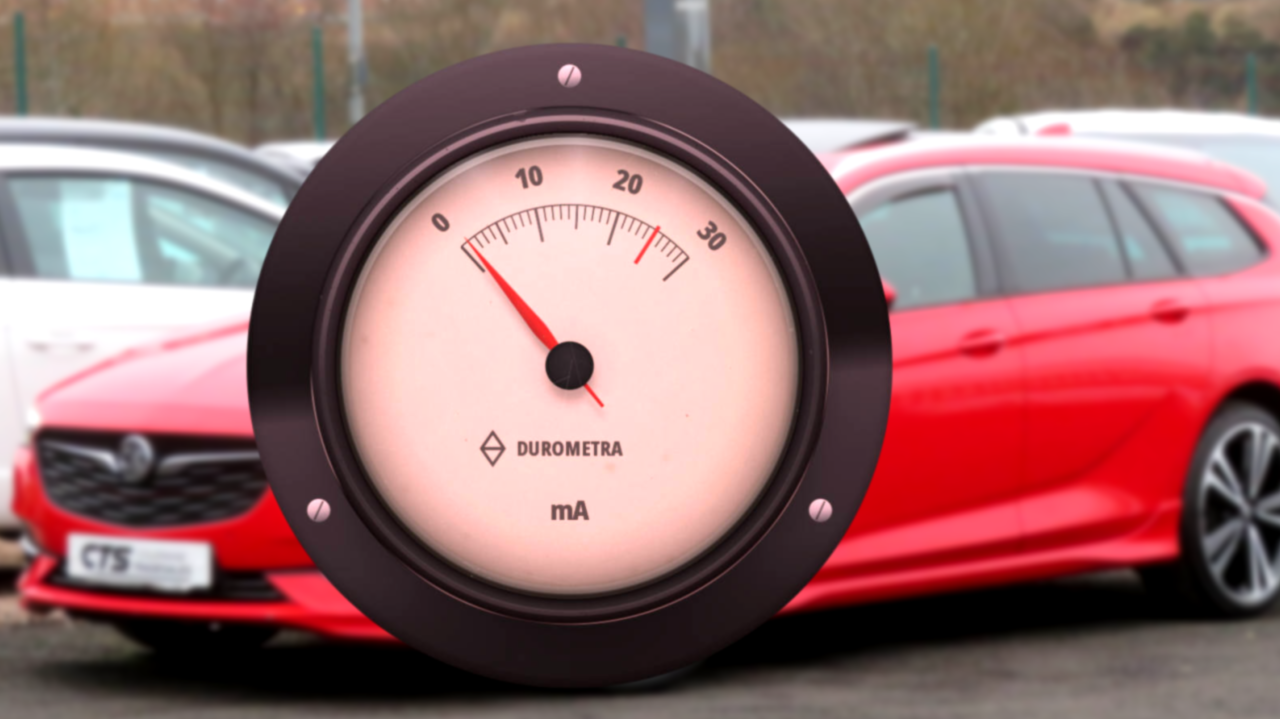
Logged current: 1 mA
